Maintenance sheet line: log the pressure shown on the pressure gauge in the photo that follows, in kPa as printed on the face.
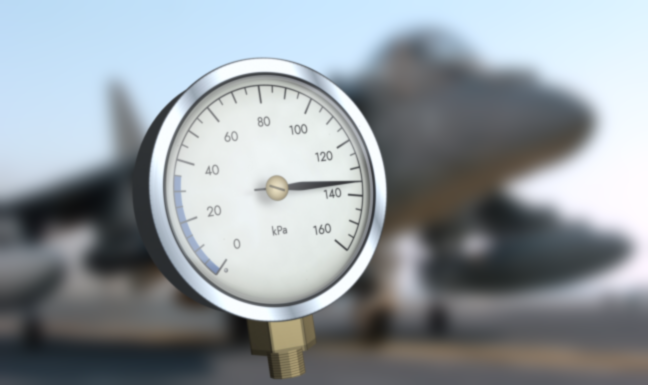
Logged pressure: 135 kPa
